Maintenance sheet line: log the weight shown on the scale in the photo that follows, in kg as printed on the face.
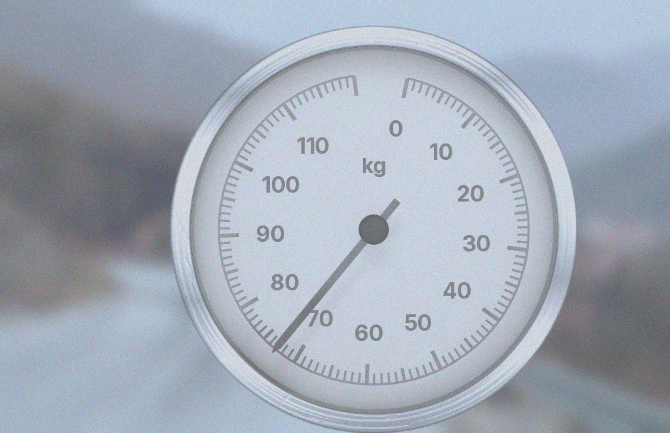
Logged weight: 73 kg
